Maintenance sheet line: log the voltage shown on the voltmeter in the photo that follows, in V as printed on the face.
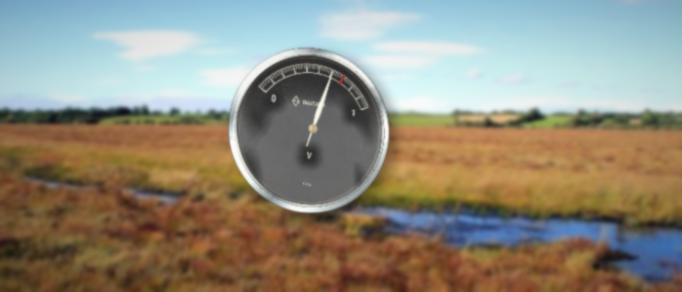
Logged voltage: 0.6 V
